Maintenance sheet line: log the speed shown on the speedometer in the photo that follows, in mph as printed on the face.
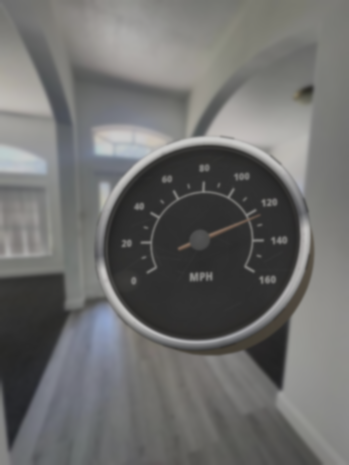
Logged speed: 125 mph
